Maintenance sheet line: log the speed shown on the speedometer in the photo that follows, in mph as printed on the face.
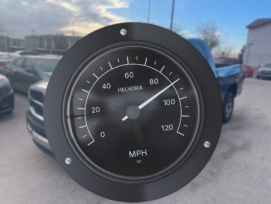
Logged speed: 90 mph
